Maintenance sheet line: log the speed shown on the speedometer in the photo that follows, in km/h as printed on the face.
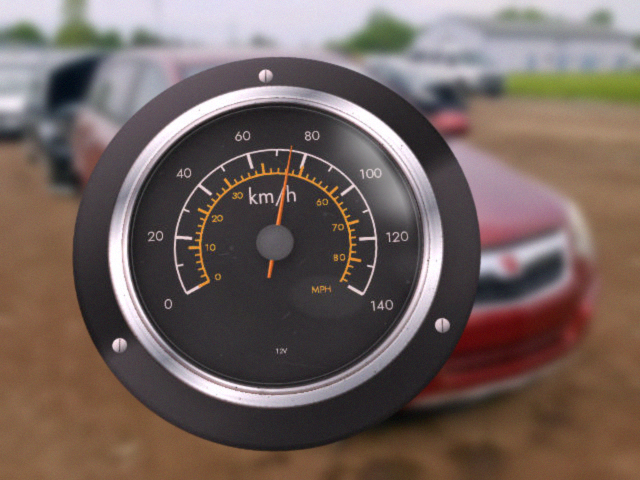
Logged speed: 75 km/h
